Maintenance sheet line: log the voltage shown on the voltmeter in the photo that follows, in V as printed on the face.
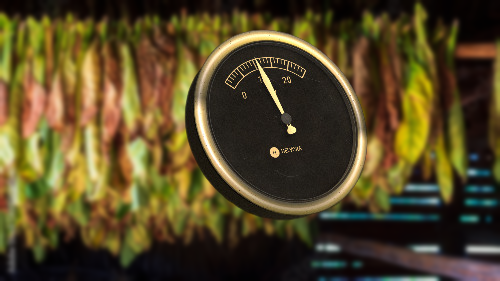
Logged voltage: 10 V
